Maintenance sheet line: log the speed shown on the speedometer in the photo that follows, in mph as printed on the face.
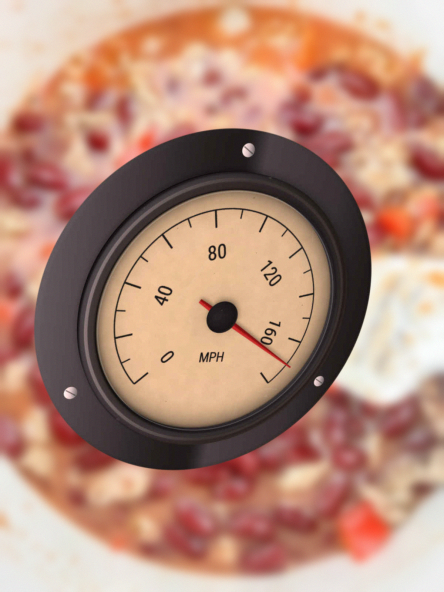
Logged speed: 170 mph
